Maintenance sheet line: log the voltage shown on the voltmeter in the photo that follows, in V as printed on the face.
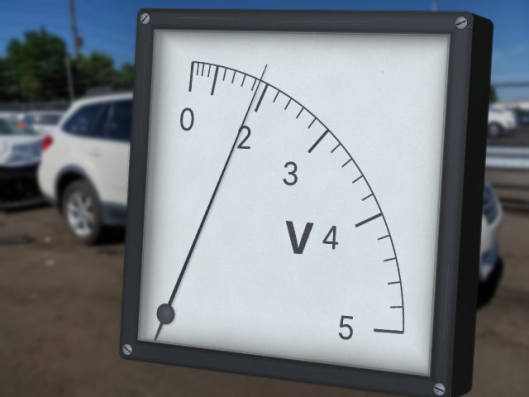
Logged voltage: 1.9 V
